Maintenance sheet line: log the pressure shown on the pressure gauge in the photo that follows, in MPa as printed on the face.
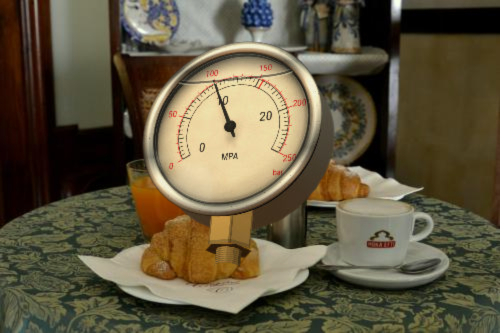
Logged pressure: 10 MPa
